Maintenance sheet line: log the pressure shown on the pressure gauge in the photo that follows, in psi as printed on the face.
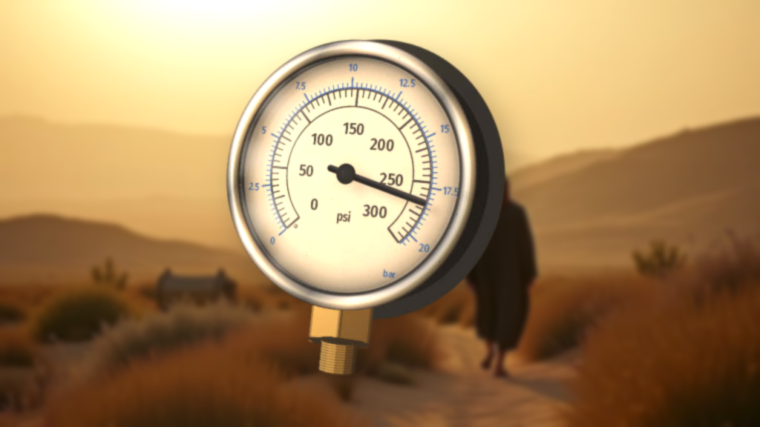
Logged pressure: 265 psi
